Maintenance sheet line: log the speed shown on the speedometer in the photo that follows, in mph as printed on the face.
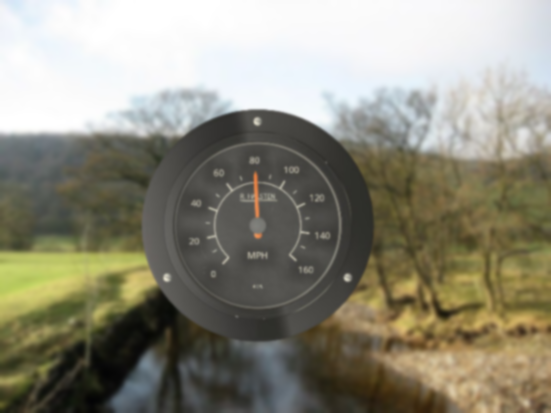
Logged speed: 80 mph
